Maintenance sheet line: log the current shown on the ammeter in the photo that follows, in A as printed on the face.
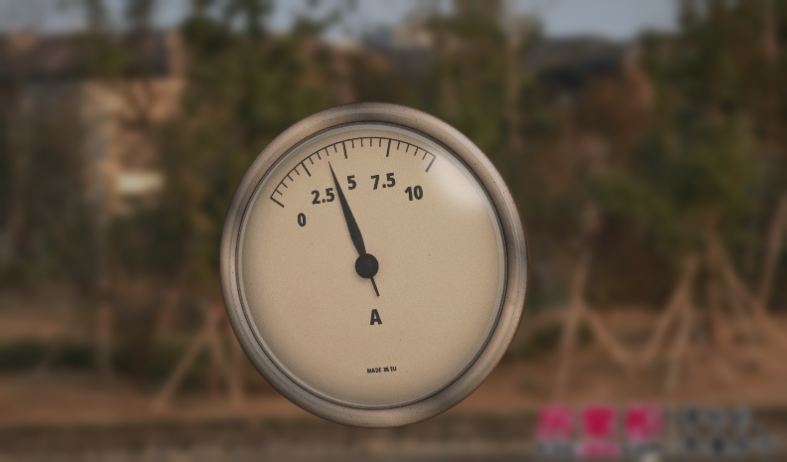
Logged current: 4 A
